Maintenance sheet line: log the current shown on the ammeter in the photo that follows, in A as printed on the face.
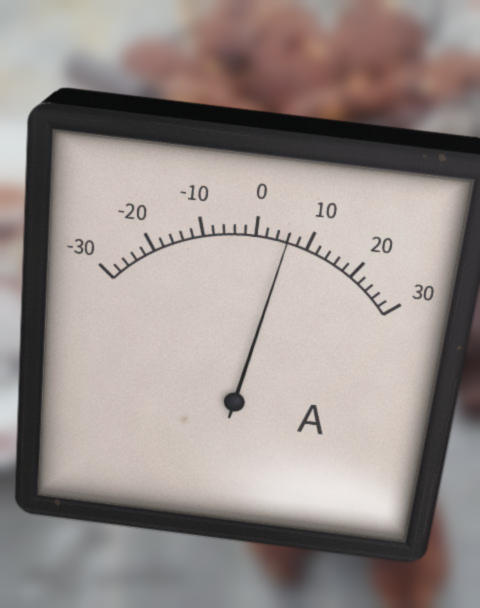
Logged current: 6 A
